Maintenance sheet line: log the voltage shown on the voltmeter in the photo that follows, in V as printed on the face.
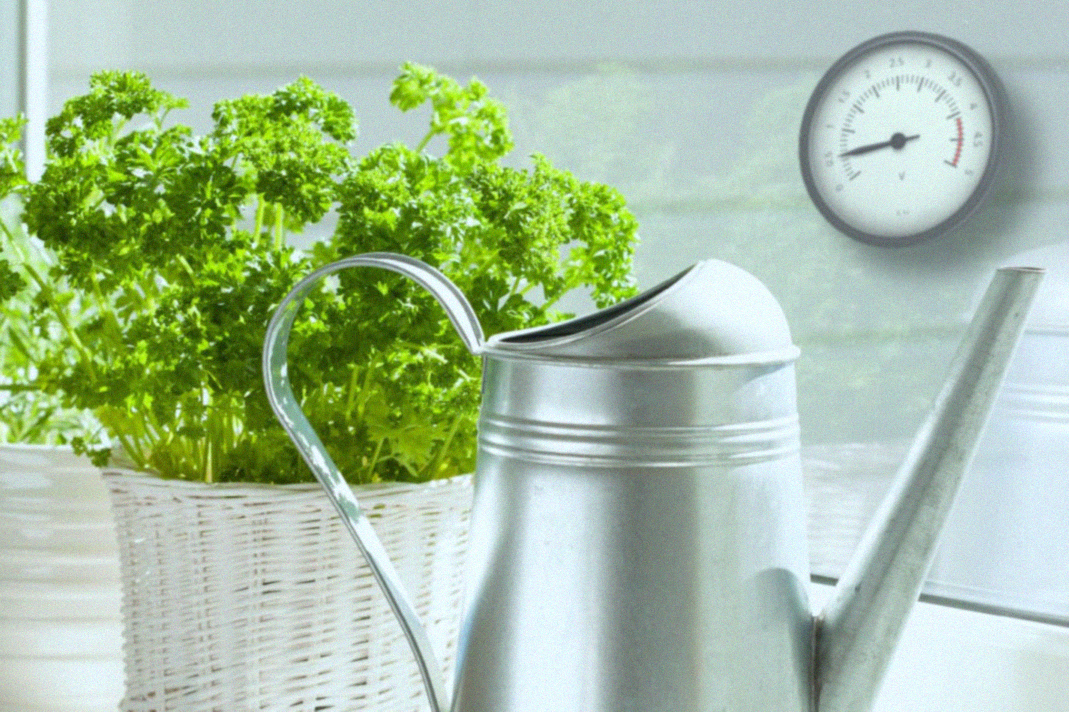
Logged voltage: 0.5 V
